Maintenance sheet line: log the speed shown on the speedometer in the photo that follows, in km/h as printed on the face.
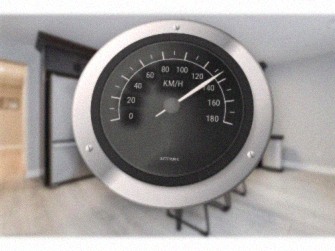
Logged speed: 135 km/h
